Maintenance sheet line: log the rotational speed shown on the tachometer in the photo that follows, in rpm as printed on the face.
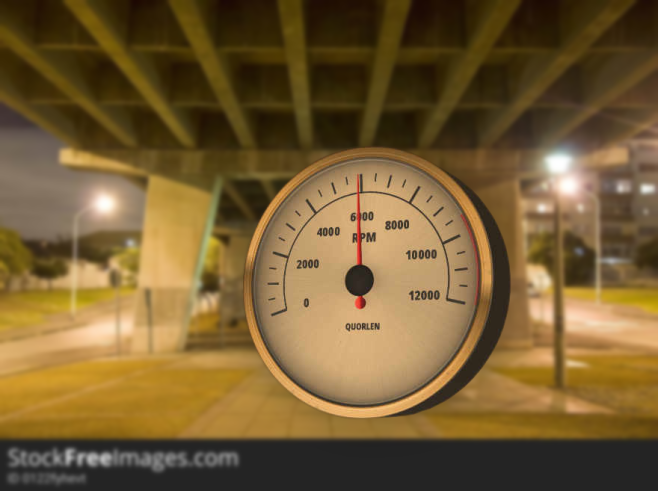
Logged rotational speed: 6000 rpm
